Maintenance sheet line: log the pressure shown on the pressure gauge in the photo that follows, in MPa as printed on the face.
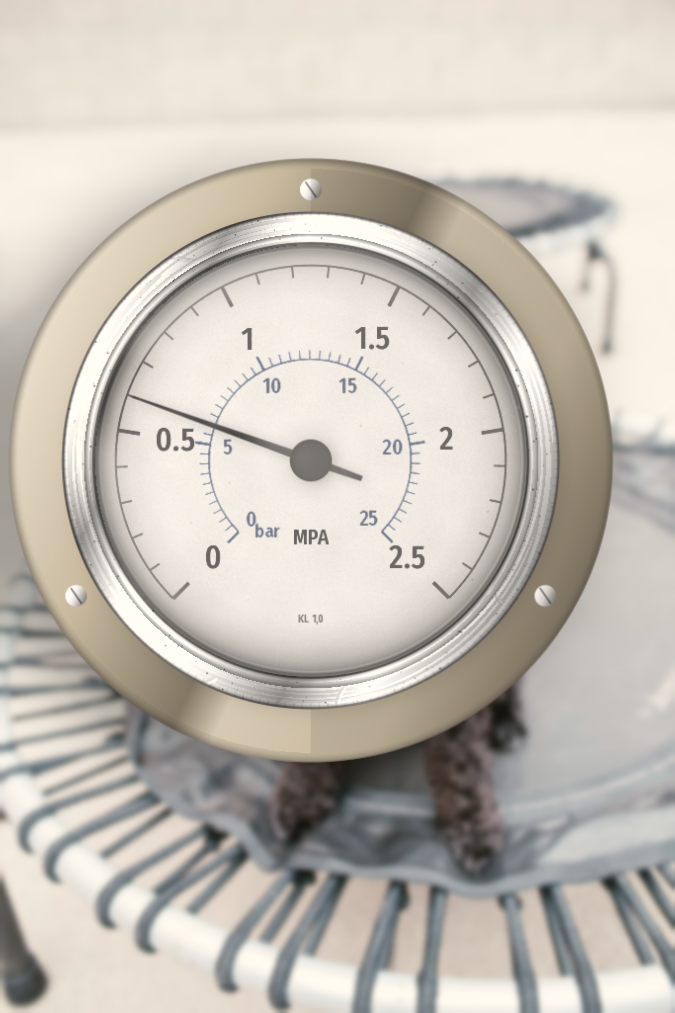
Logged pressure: 0.6 MPa
